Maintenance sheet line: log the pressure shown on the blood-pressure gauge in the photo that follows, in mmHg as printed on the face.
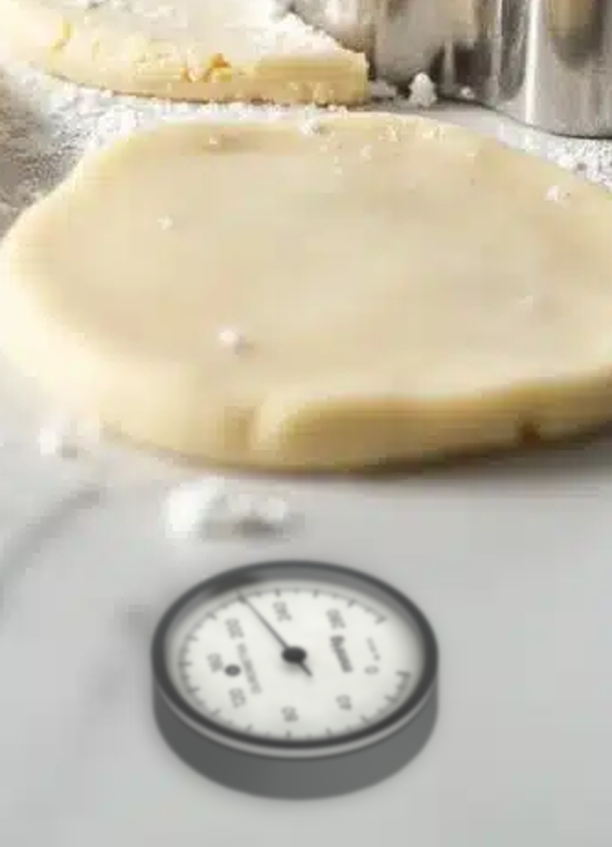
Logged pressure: 220 mmHg
